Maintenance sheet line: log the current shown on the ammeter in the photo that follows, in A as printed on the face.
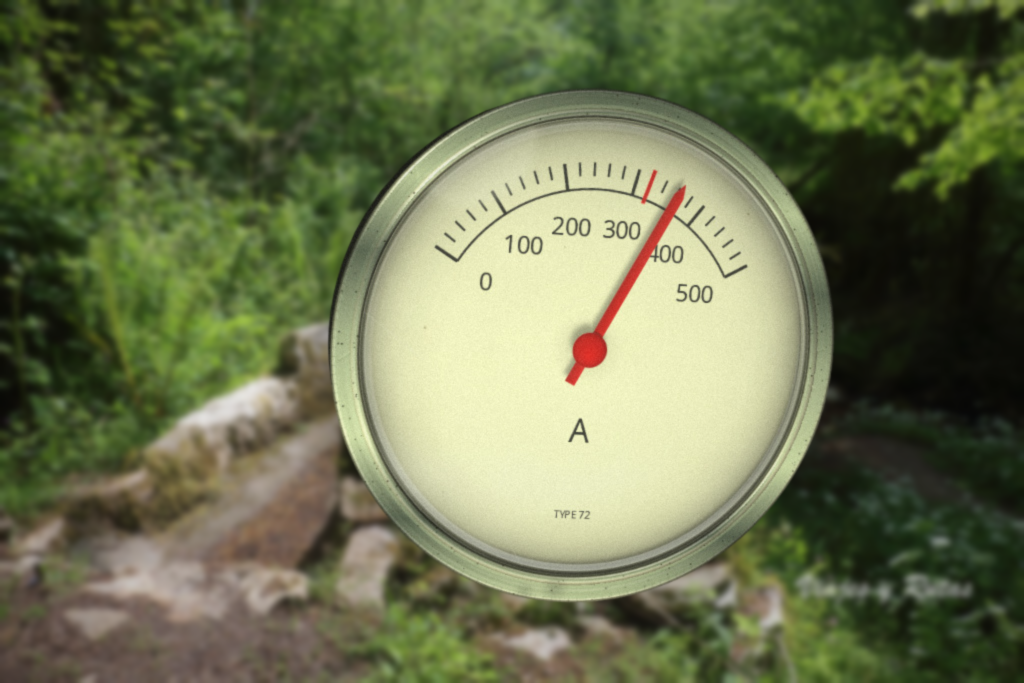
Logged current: 360 A
